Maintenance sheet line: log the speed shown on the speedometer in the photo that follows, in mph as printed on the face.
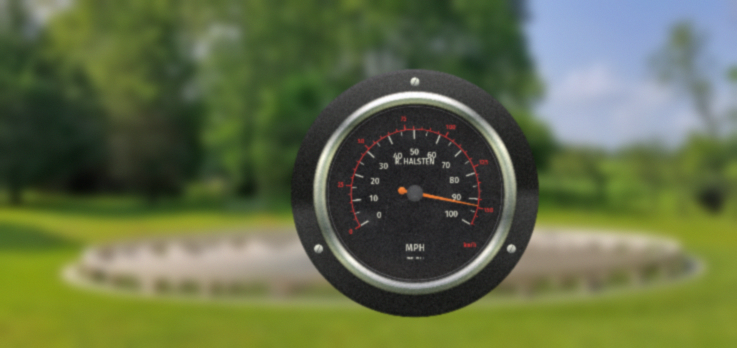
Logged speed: 92.5 mph
